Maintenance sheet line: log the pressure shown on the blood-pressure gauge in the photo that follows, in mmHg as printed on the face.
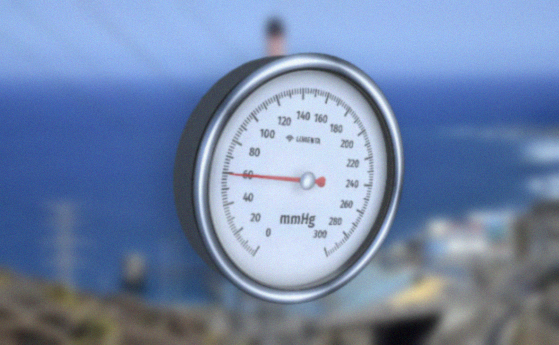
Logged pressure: 60 mmHg
